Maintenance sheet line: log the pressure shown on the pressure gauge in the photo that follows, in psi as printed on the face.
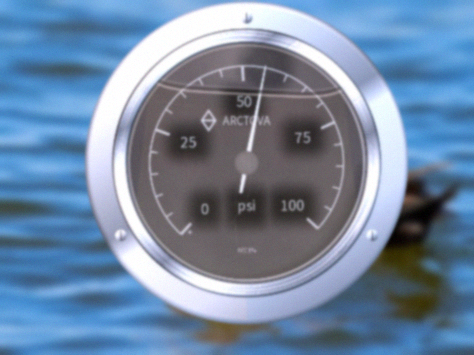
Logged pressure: 55 psi
